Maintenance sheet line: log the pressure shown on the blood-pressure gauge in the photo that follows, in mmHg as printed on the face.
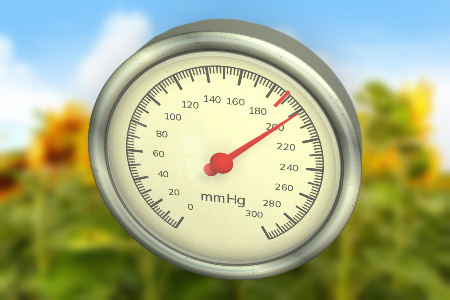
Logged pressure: 200 mmHg
